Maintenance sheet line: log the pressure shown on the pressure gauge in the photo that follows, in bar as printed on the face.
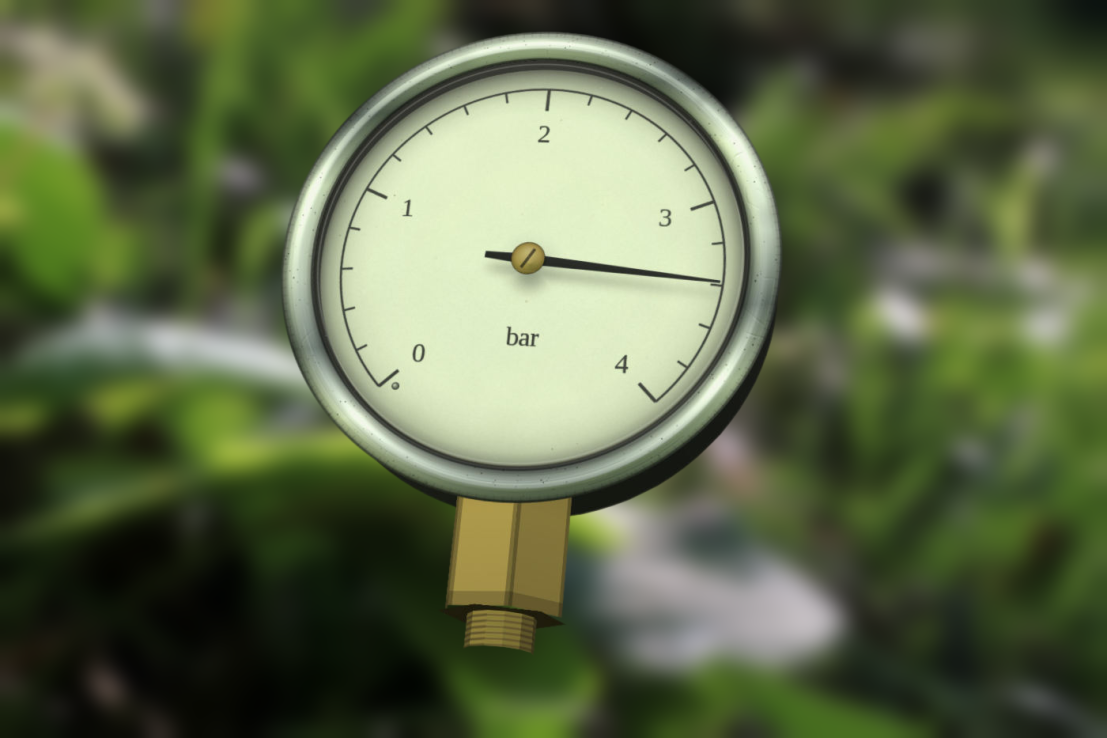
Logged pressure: 3.4 bar
